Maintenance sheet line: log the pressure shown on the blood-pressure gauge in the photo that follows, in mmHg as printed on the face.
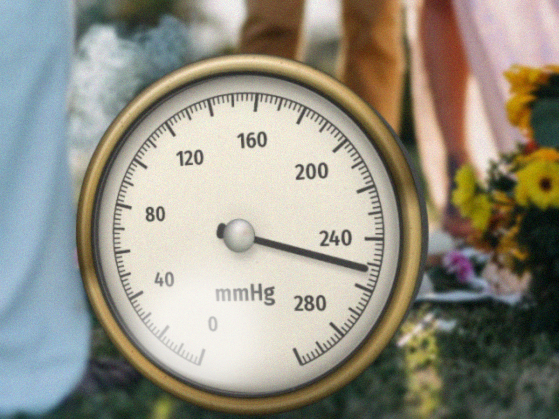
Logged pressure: 252 mmHg
